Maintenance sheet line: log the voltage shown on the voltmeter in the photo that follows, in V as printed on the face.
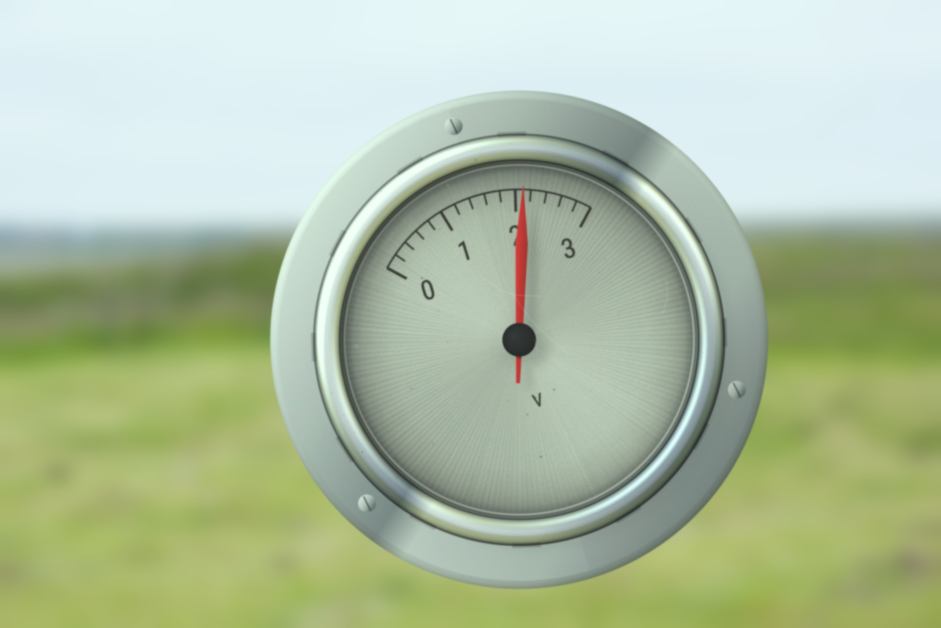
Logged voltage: 2.1 V
